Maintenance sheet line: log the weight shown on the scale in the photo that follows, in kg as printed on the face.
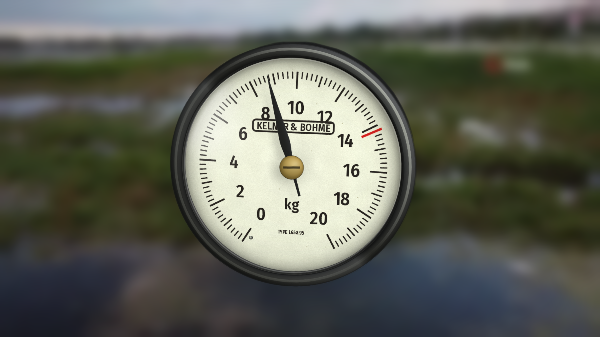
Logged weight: 8.8 kg
